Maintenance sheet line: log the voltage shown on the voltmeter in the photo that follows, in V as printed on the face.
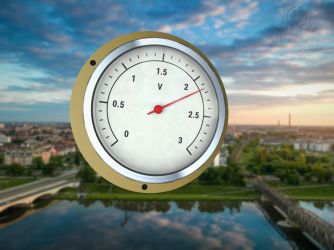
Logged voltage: 2.15 V
